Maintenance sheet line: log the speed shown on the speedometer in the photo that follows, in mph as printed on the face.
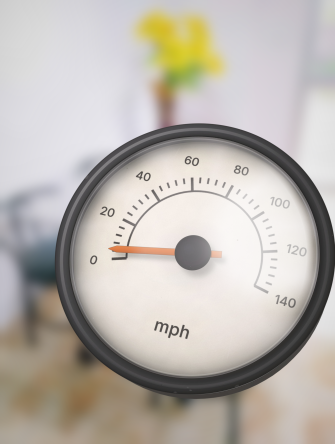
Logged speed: 4 mph
